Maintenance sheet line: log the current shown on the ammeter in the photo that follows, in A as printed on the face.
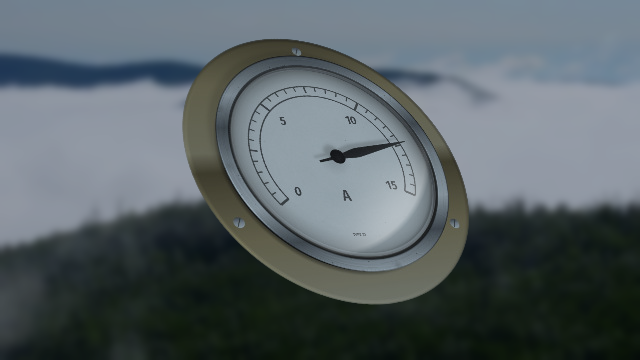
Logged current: 12.5 A
